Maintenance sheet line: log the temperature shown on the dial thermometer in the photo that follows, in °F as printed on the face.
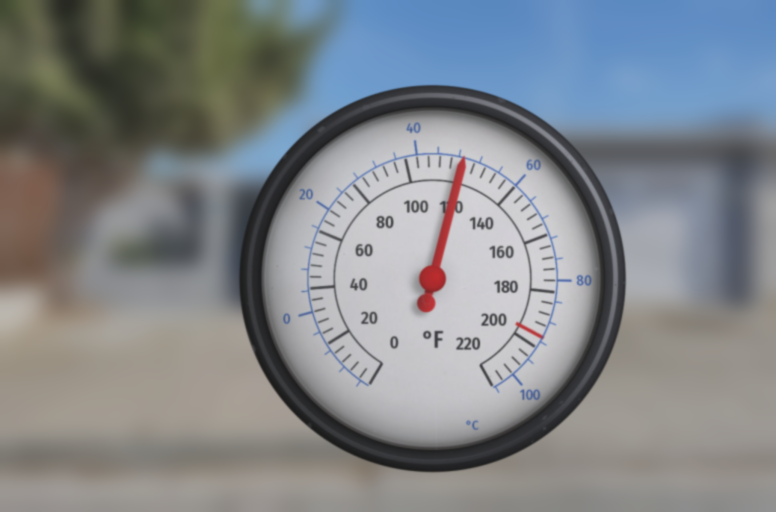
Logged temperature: 120 °F
